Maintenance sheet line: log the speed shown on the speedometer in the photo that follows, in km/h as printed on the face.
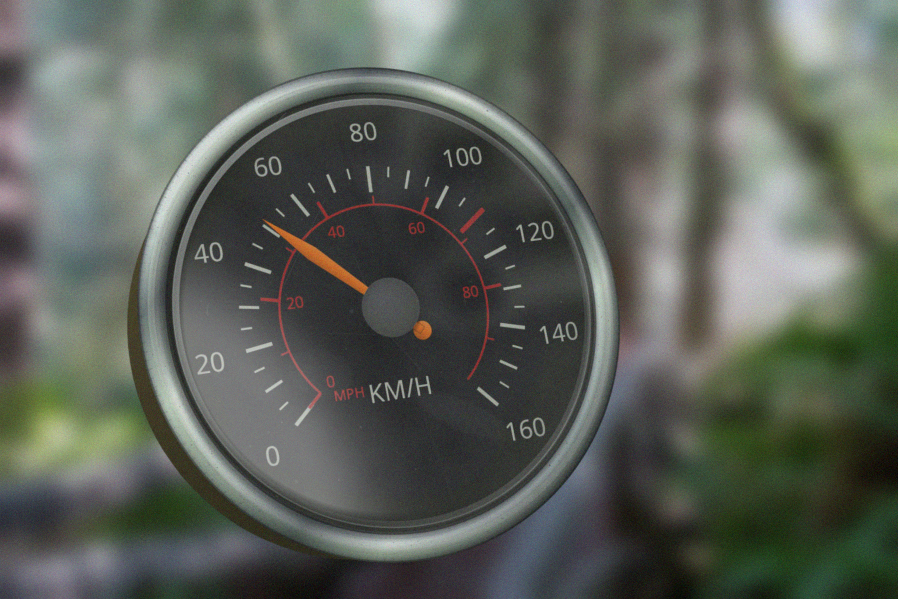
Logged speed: 50 km/h
